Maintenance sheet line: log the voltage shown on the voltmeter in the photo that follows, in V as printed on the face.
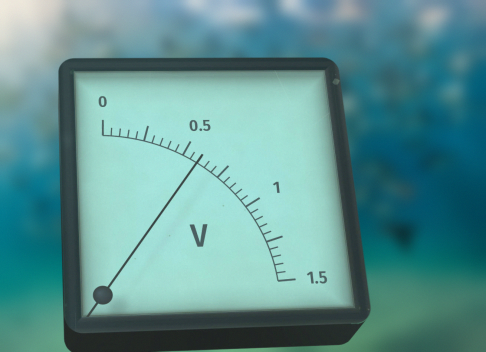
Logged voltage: 0.6 V
